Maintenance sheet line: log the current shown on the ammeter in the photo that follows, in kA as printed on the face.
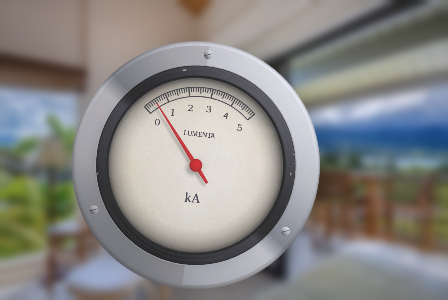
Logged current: 0.5 kA
